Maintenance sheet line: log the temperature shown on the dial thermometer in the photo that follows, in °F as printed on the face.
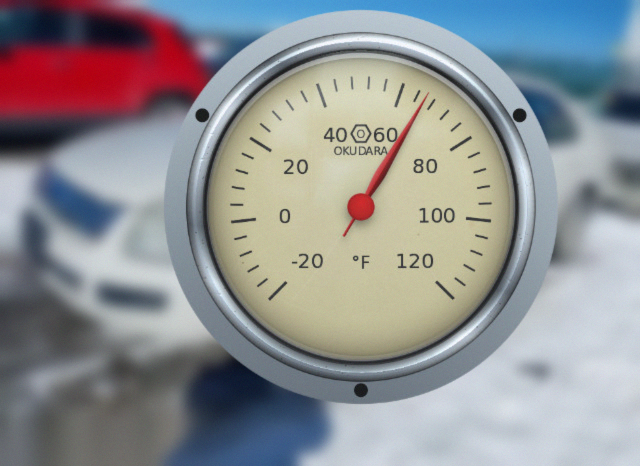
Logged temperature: 66 °F
